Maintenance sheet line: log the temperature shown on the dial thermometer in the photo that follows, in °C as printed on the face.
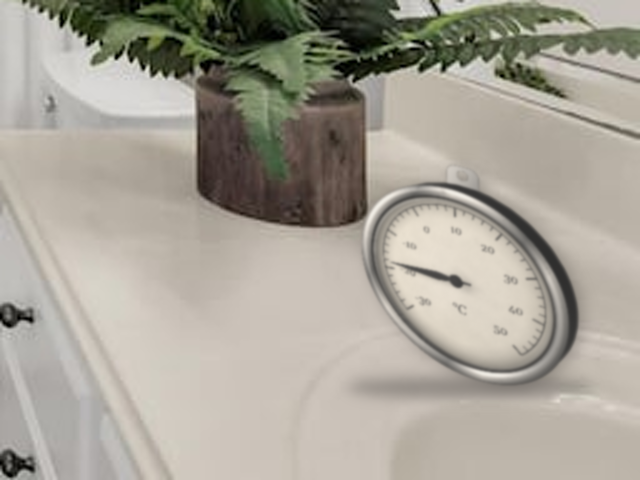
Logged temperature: -18 °C
